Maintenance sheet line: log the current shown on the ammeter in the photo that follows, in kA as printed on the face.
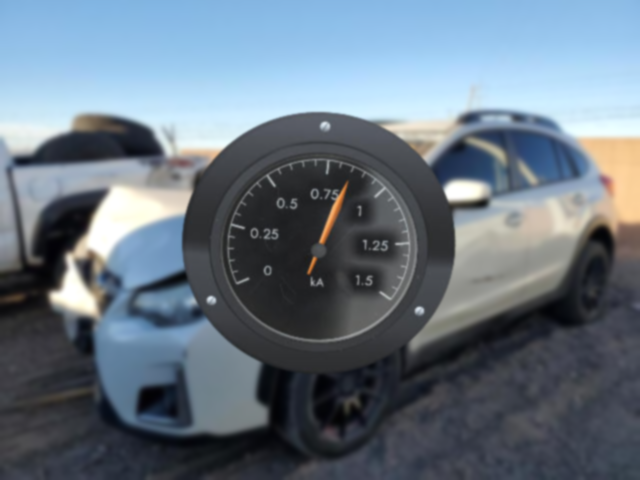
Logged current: 0.85 kA
